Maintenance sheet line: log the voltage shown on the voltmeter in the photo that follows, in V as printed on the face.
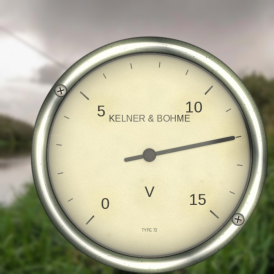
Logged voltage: 12 V
